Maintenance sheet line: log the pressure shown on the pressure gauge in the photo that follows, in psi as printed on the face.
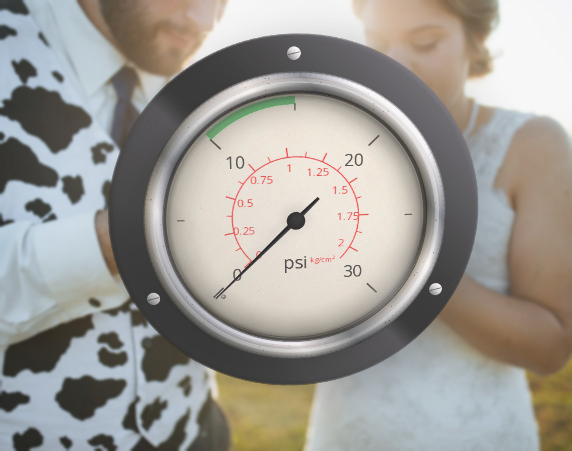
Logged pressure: 0 psi
